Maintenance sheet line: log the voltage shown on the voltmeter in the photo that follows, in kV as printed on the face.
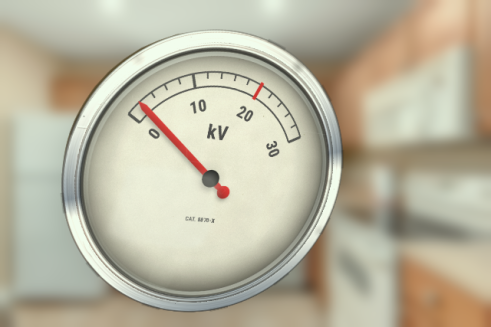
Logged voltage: 2 kV
